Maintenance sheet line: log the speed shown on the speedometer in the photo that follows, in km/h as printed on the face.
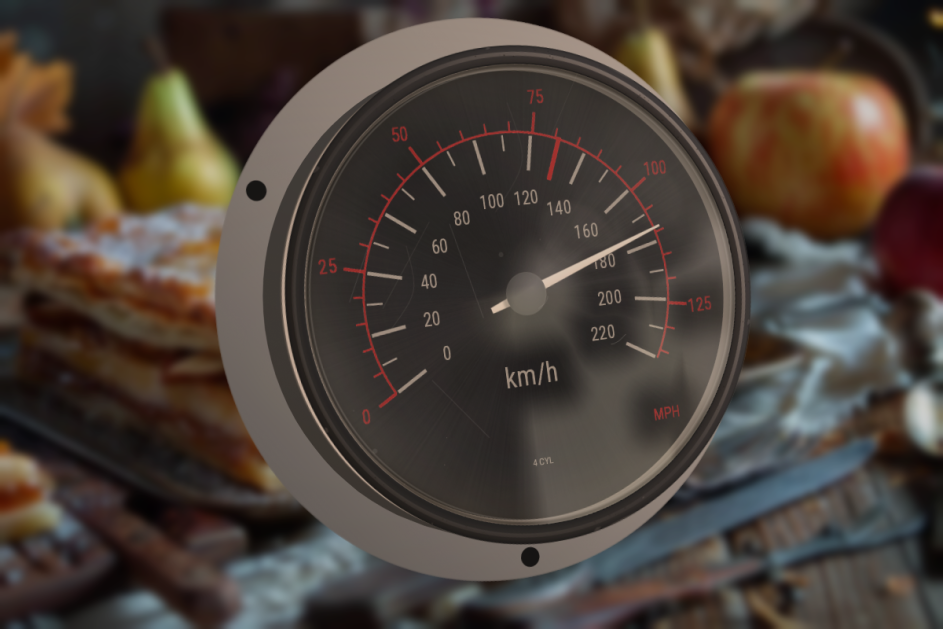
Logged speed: 175 km/h
